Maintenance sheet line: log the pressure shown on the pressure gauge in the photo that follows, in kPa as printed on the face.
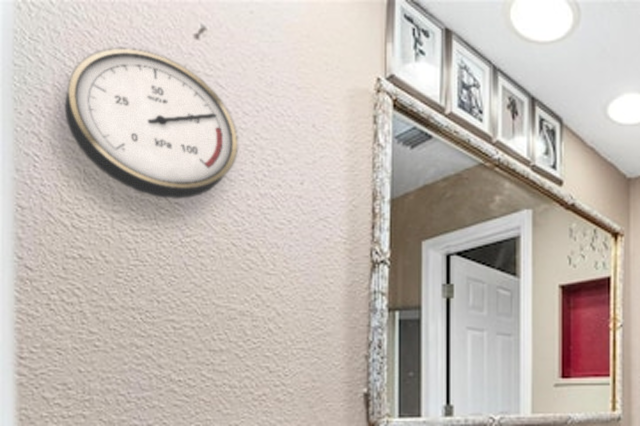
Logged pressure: 75 kPa
